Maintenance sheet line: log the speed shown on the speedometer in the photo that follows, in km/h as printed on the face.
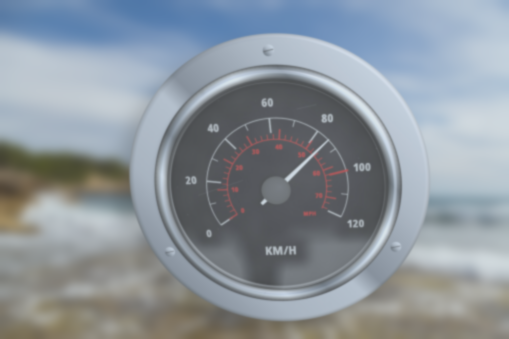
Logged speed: 85 km/h
